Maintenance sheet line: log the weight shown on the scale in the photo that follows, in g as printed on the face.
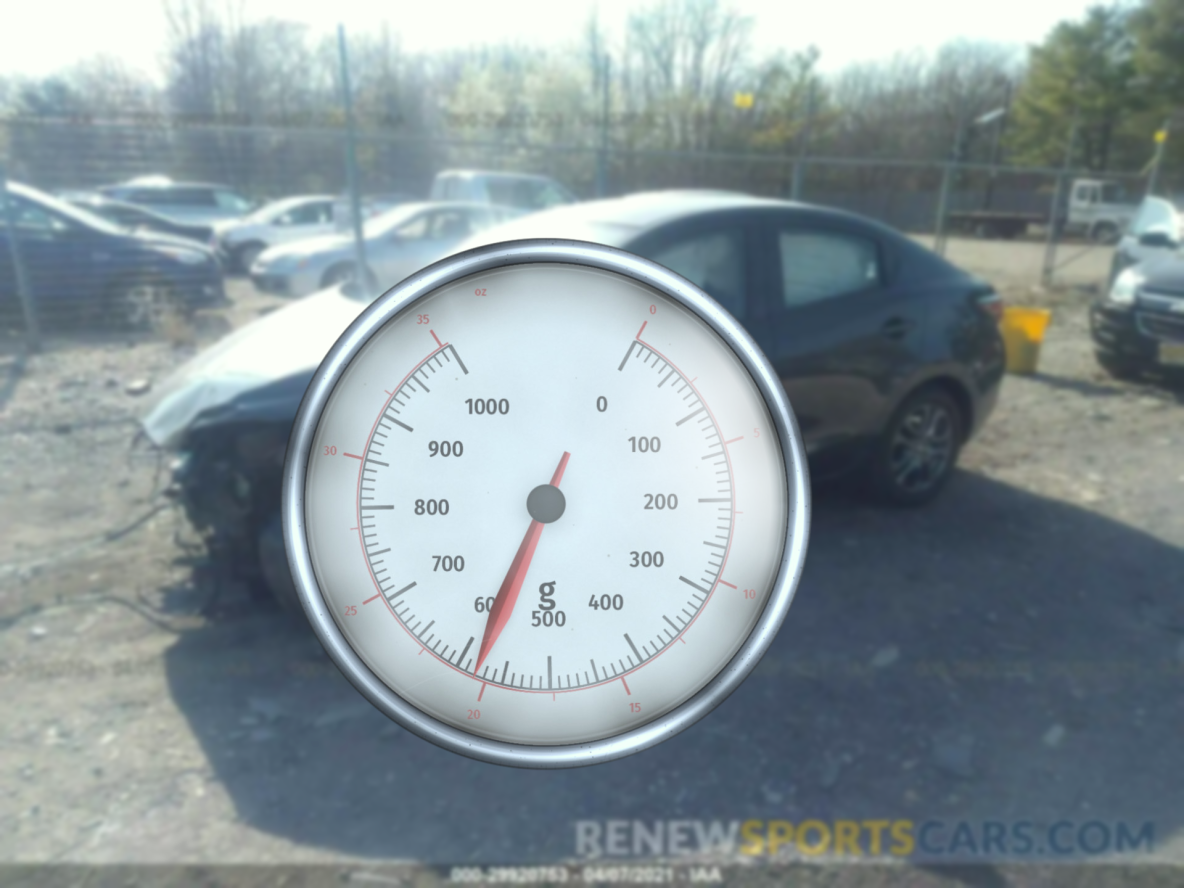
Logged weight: 580 g
